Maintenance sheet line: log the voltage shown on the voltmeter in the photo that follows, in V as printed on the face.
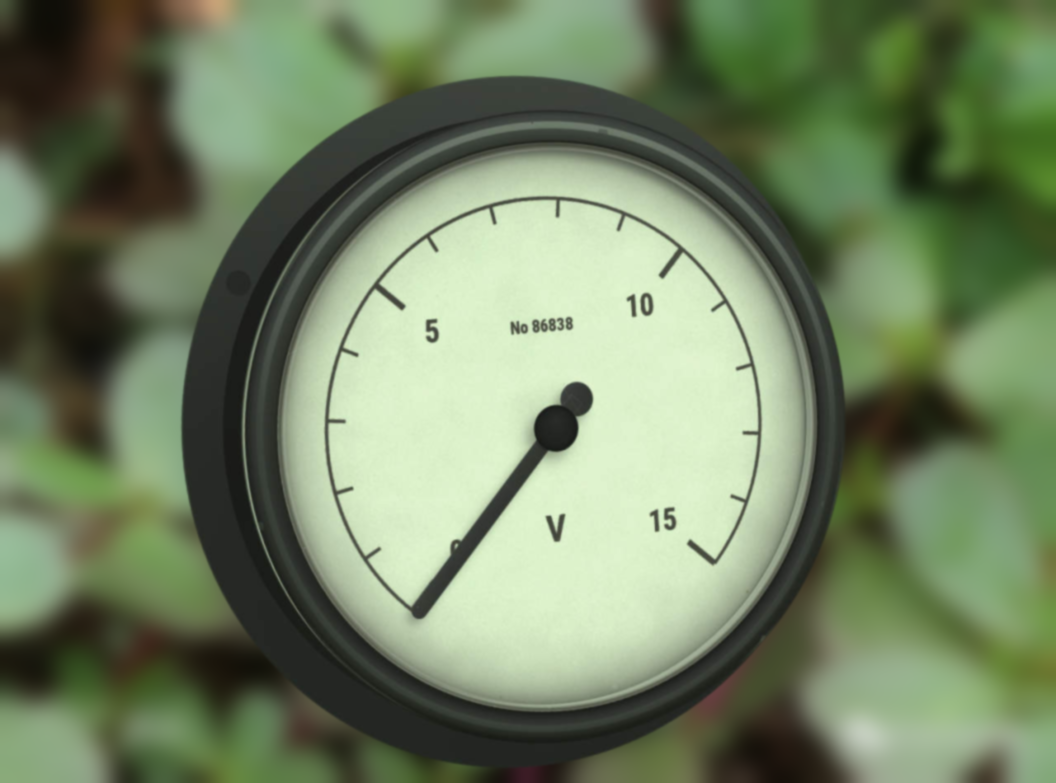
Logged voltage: 0 V
